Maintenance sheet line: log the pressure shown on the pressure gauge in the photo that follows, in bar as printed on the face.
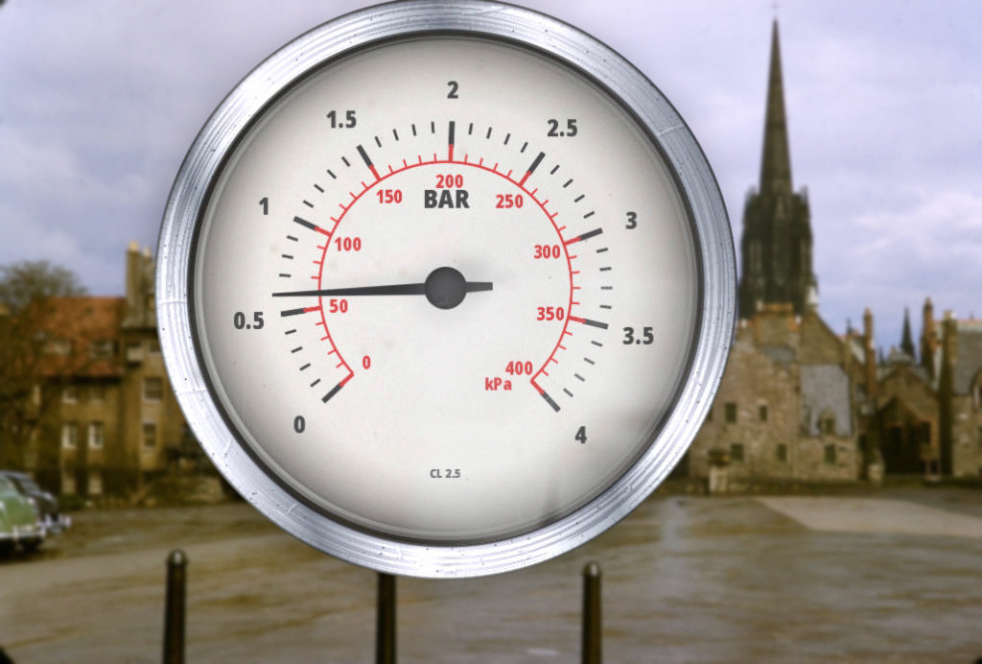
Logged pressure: 0.6 bar
